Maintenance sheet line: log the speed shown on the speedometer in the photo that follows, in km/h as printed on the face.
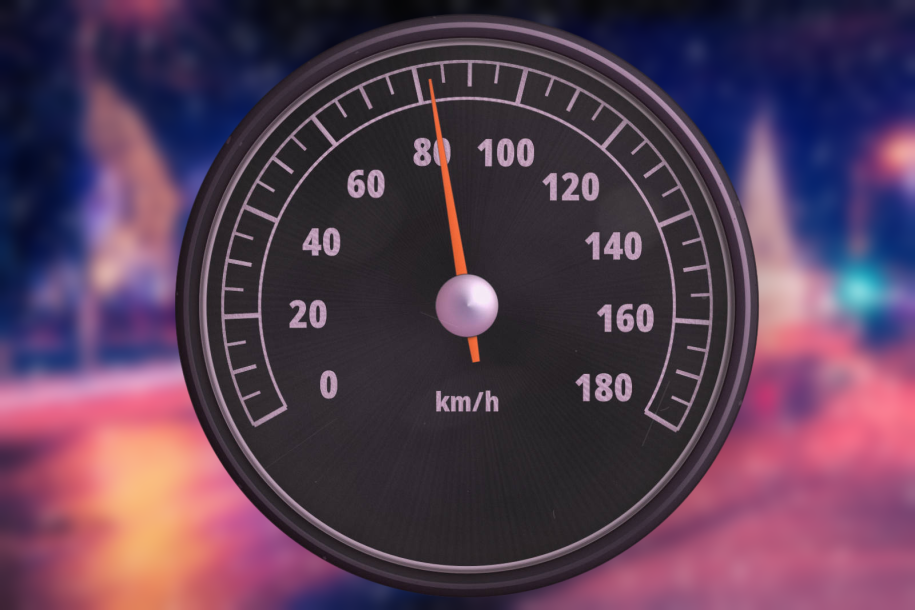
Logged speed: 82.5 km/h
